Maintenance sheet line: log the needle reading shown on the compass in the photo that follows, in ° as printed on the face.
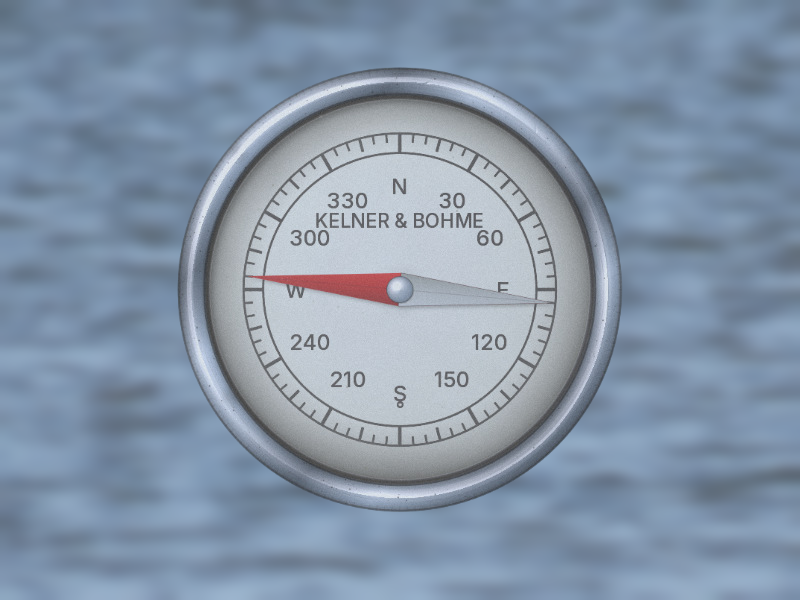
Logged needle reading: 275 °
